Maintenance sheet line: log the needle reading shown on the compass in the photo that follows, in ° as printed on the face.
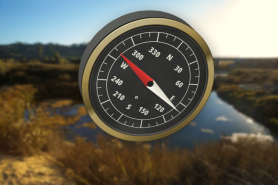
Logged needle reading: 280 °
